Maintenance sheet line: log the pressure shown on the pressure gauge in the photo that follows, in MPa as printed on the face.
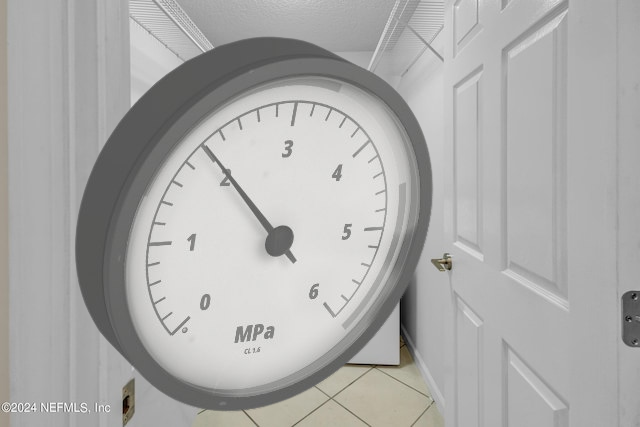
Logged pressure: 2 MPa
